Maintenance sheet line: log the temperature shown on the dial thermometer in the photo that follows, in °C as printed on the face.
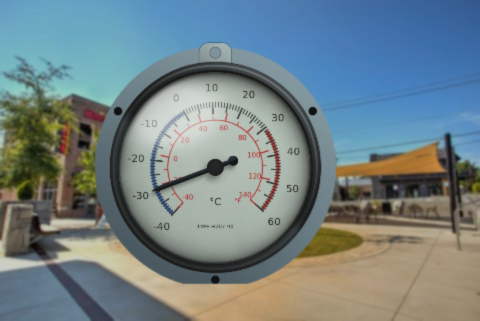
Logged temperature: -30 °C
